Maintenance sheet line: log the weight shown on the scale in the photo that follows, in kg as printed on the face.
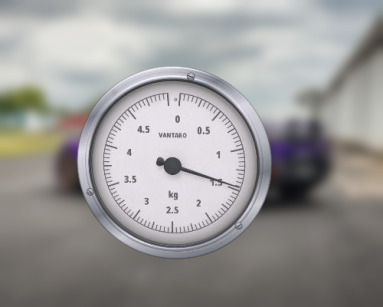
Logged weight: 1.45 kg
